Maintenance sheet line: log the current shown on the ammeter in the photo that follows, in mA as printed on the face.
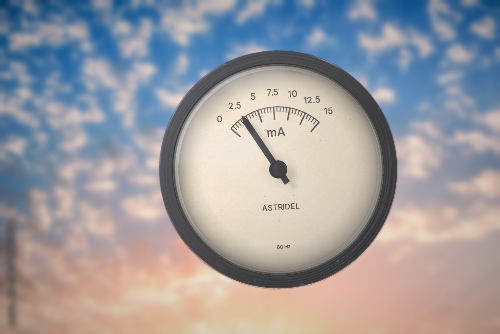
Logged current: 2.5 mA
